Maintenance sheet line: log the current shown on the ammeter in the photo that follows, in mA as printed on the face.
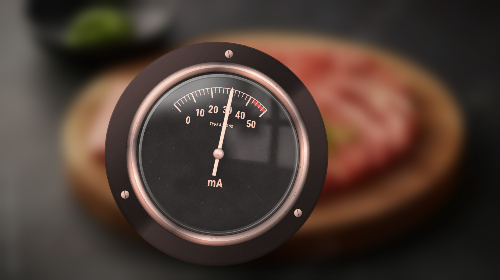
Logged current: 30 mA
